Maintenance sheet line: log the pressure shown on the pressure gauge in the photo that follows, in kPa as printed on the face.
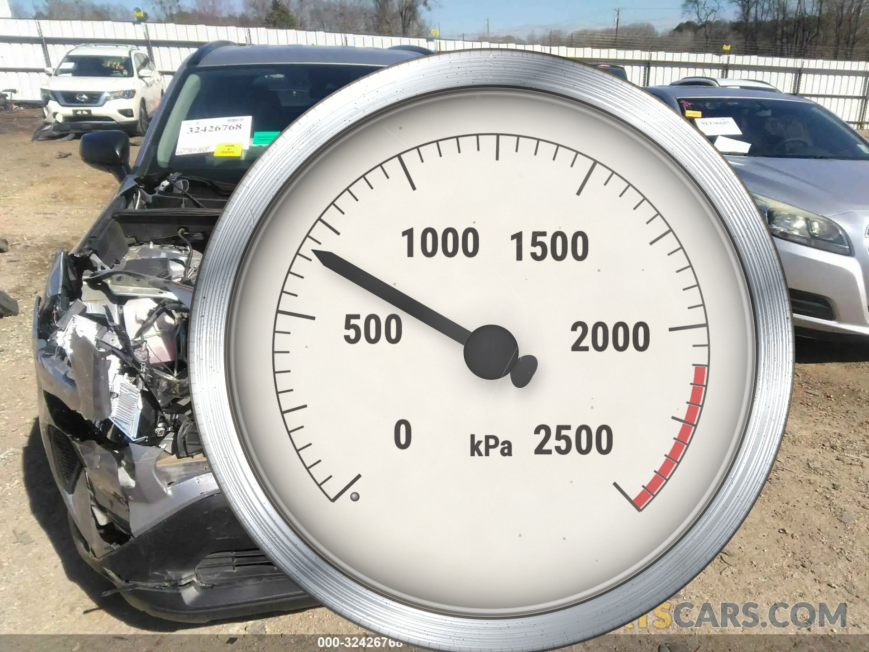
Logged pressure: 675 kPa
